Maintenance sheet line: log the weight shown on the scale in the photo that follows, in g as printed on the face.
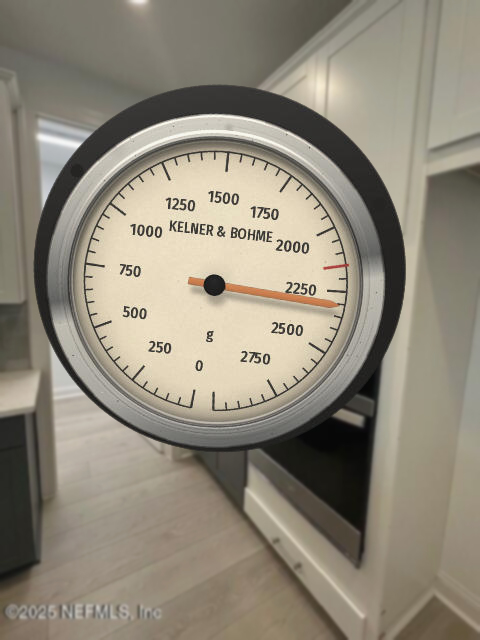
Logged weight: 2300 g
